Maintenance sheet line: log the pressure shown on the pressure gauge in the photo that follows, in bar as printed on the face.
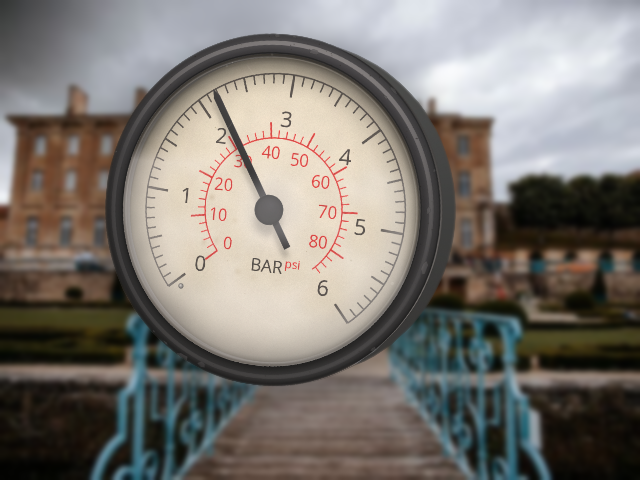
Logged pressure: 2.2 bar
